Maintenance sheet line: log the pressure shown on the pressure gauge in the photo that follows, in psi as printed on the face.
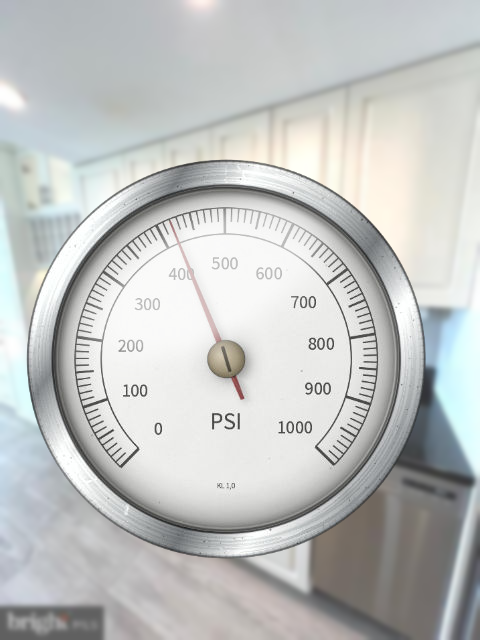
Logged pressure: 420 psi
